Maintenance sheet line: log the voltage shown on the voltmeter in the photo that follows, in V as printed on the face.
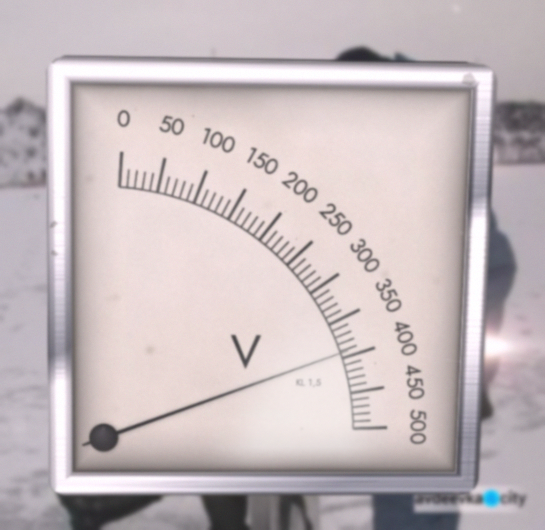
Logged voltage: 390 V
